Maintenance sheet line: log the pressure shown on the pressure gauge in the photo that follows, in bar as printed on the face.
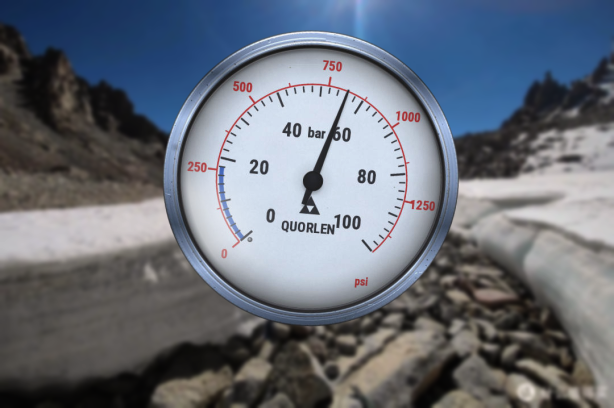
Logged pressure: 56 bar
